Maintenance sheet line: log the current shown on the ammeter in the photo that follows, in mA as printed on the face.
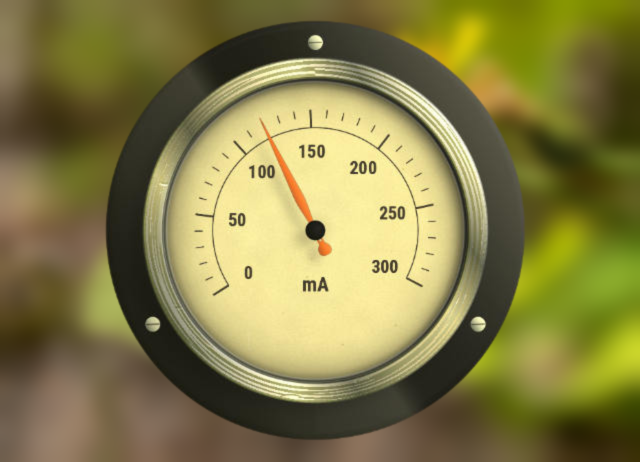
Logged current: 120 mA
